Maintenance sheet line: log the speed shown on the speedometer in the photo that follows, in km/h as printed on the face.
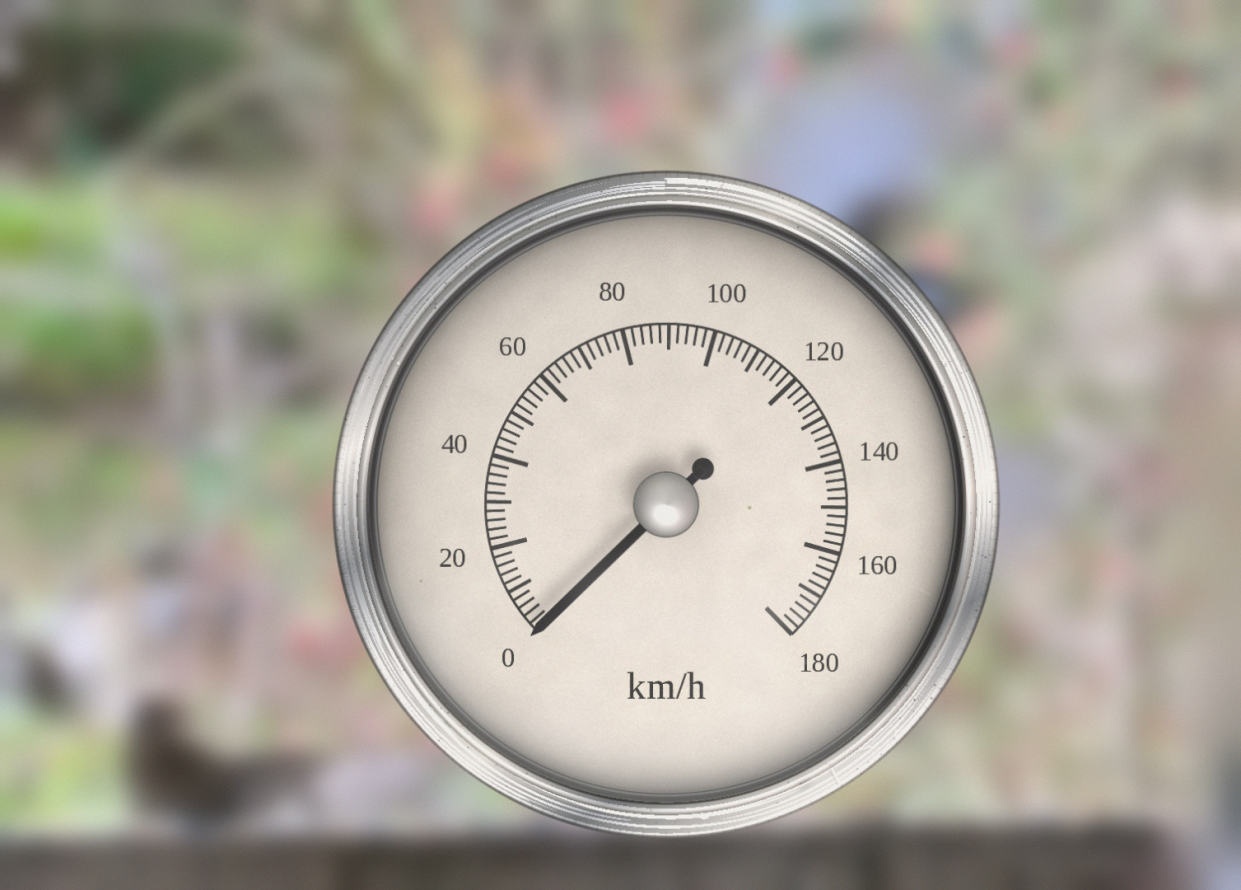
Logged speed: 0 km/h
